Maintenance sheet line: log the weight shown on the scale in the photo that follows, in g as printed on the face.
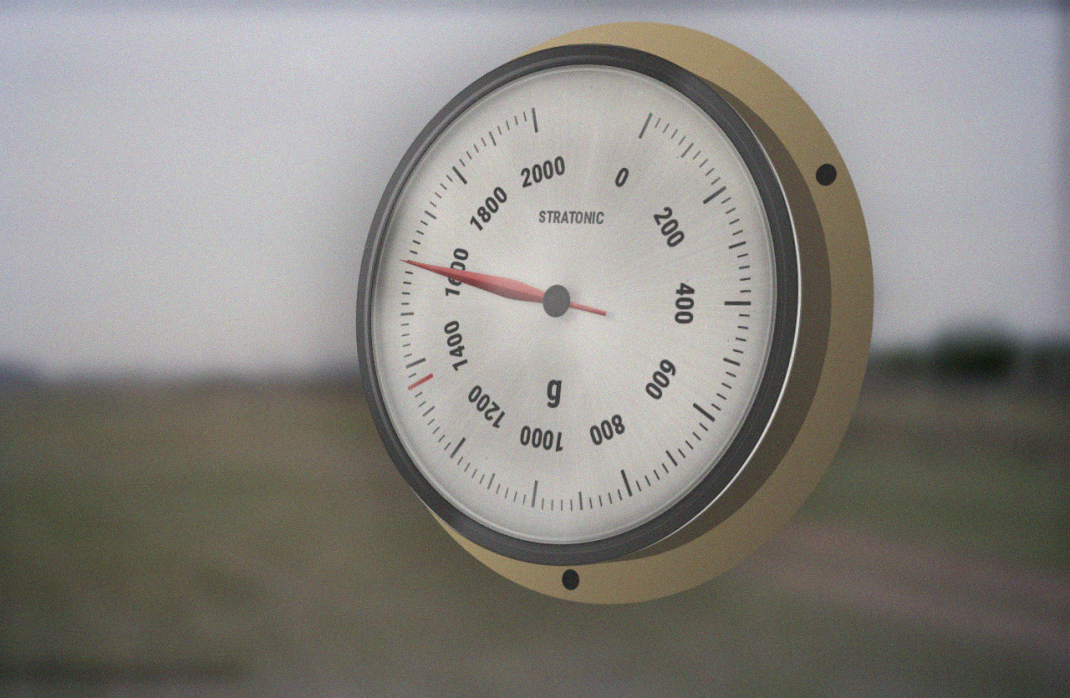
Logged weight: 1600 g
